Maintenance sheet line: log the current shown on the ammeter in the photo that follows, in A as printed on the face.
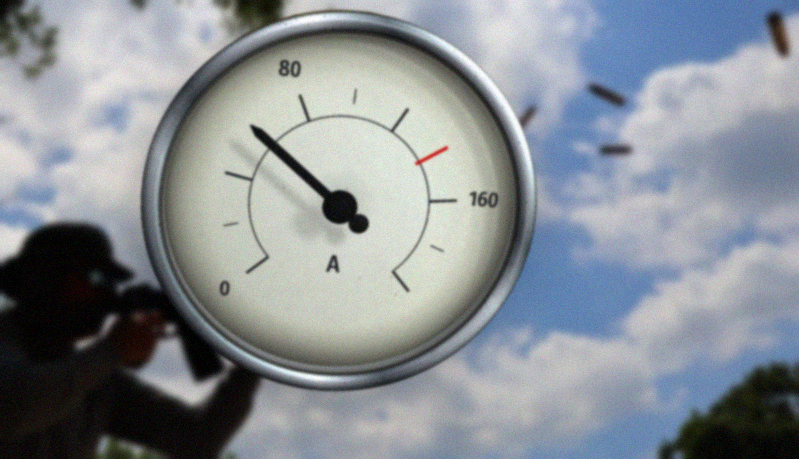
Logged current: 60 A
